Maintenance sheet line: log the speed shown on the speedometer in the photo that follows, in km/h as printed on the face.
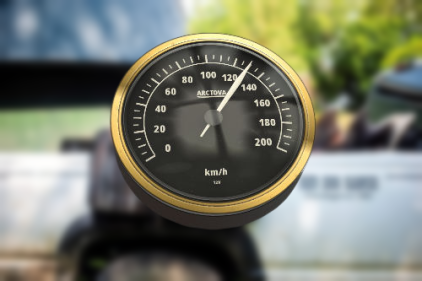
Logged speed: 130 km/h
